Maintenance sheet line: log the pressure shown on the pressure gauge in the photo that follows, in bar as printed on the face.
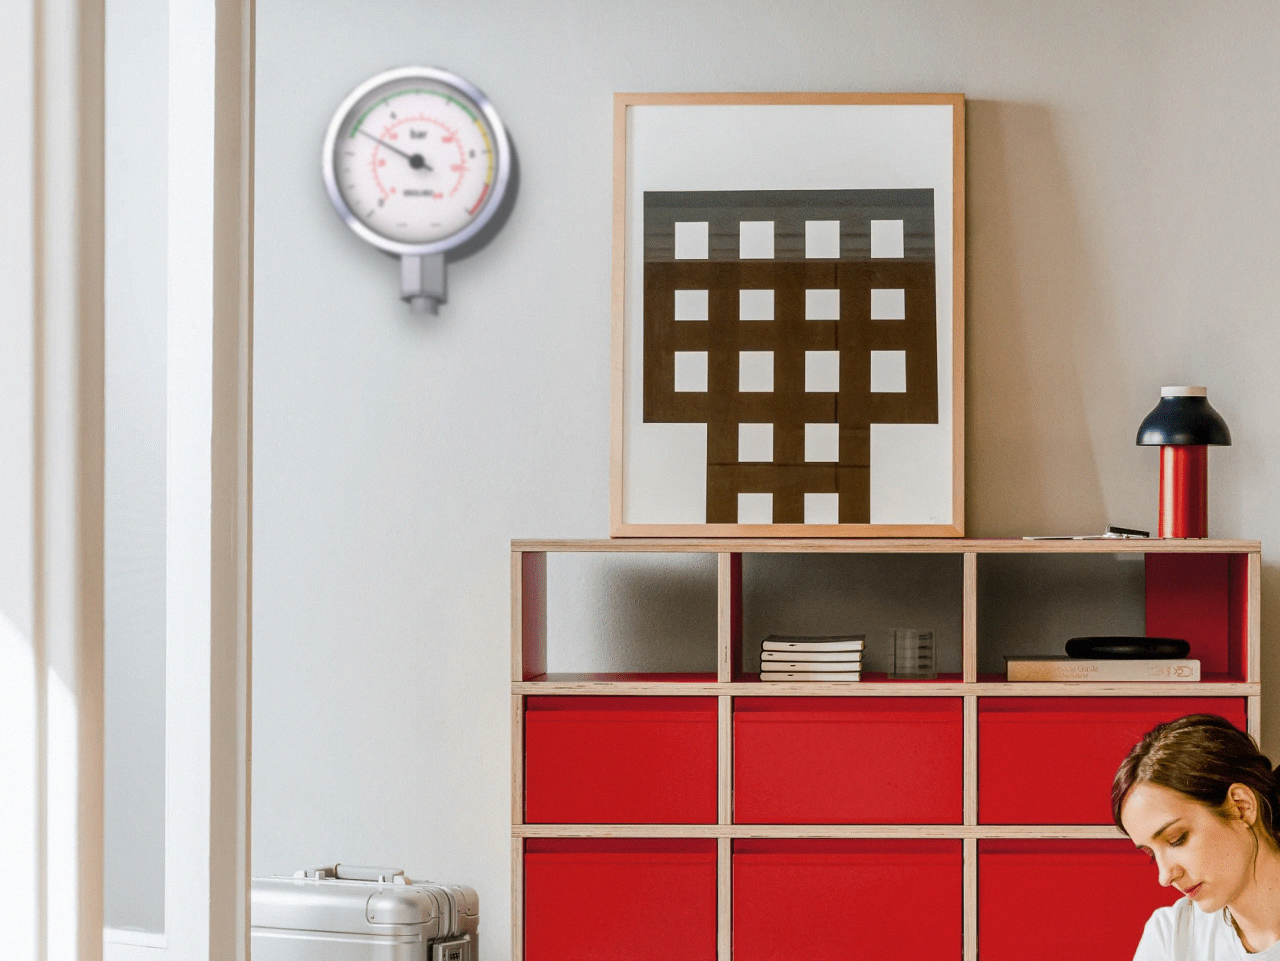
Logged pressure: 2.75 bar
